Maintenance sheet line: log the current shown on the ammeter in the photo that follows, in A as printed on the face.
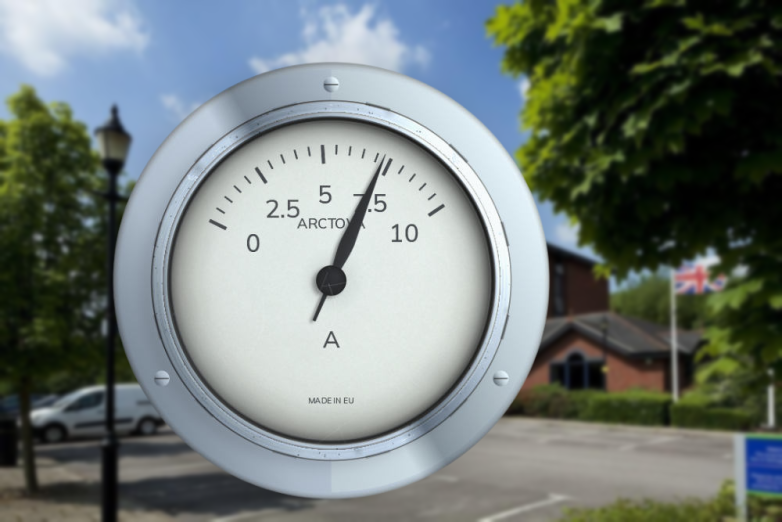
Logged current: 7.25 A
